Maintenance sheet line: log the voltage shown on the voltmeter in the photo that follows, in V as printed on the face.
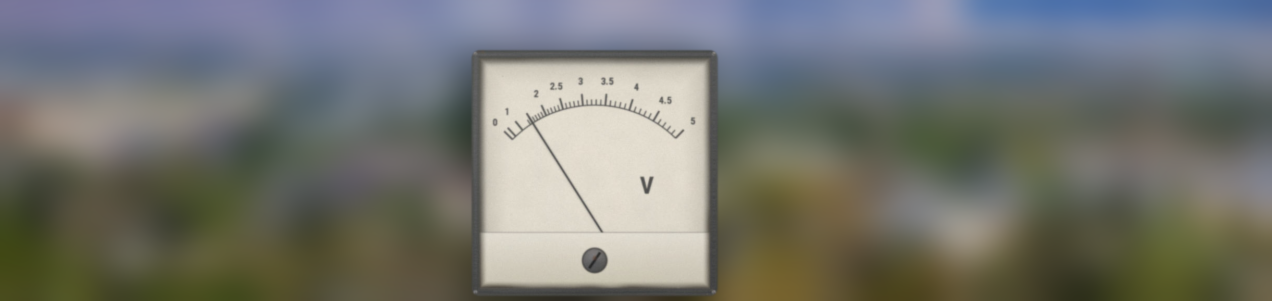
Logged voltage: 1.5 V
